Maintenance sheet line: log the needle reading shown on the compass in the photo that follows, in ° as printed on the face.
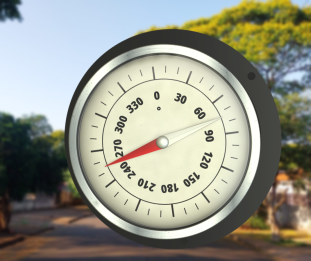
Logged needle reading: 255 °
